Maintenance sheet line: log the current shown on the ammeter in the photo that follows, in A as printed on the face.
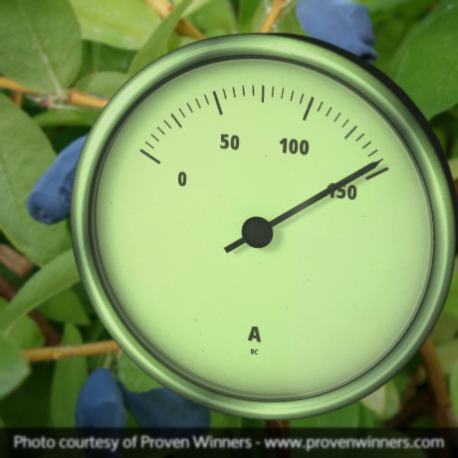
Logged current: 145 A
